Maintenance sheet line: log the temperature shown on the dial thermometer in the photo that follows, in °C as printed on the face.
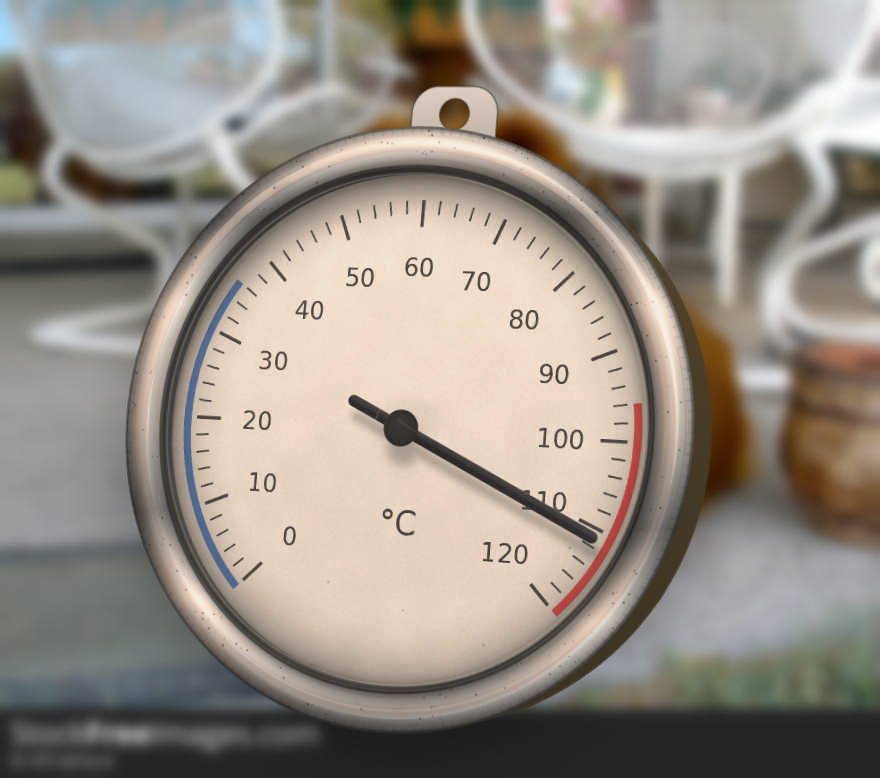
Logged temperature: 111 °C
